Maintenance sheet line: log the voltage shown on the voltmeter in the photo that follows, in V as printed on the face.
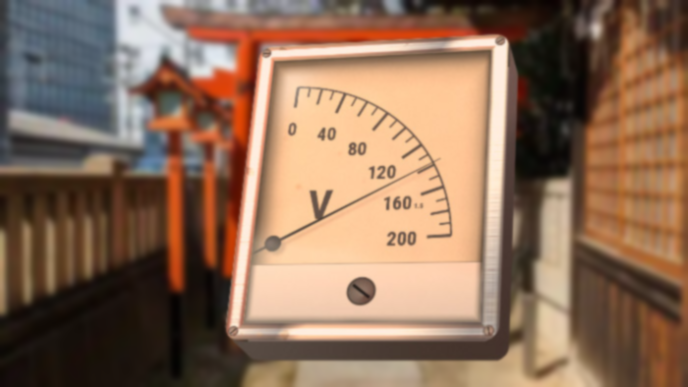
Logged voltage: 140 V
